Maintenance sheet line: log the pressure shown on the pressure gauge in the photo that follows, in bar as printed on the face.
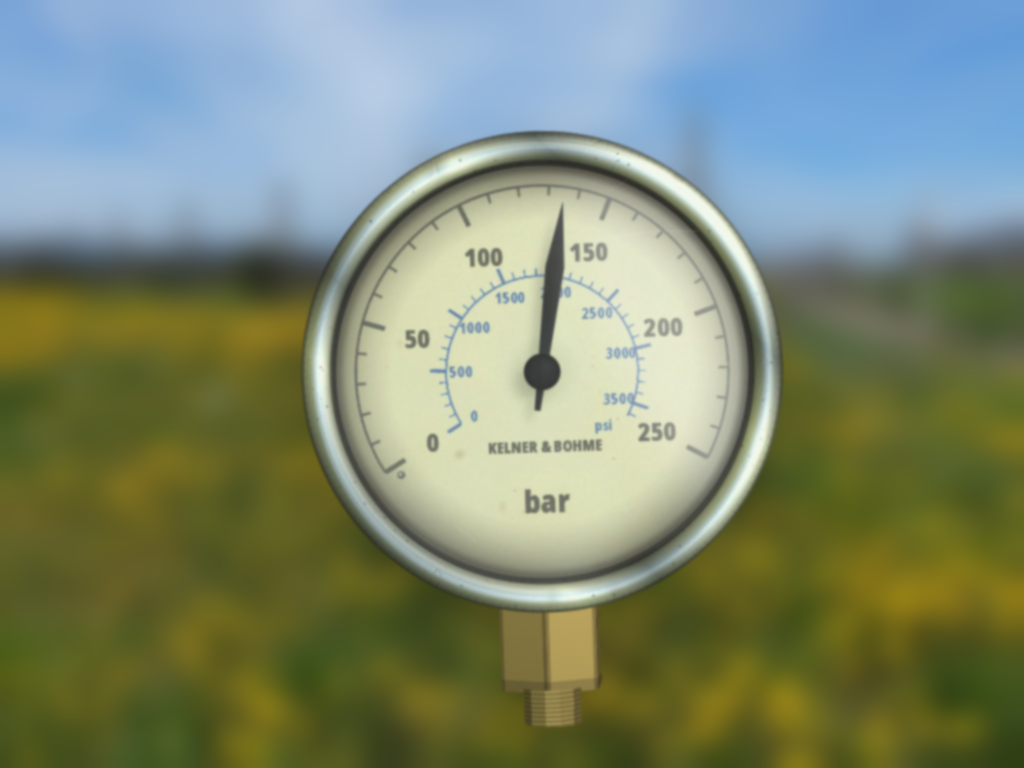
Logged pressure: 135 bar
